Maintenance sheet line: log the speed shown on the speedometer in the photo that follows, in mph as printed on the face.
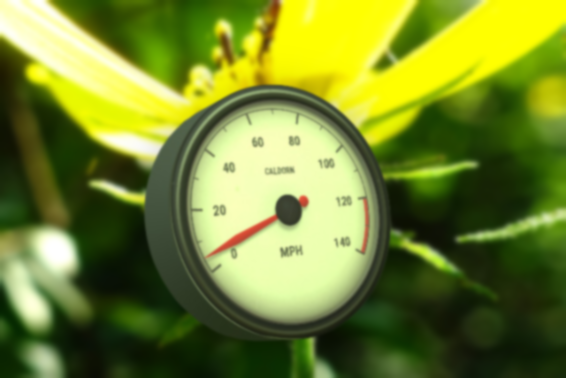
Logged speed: 5 mph
